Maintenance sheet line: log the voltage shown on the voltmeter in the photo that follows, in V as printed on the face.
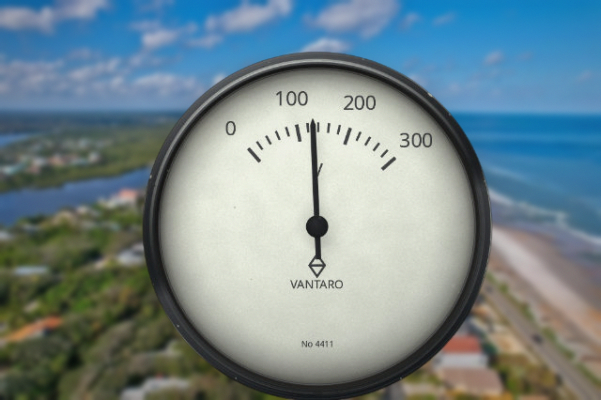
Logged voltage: 130 V
